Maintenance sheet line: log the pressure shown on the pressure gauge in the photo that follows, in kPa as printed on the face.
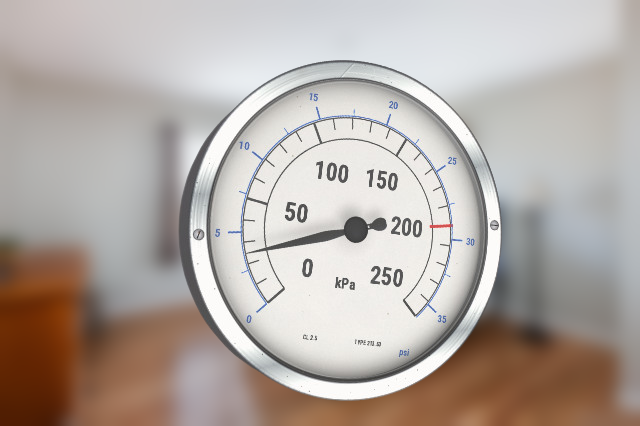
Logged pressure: 25 kPa
